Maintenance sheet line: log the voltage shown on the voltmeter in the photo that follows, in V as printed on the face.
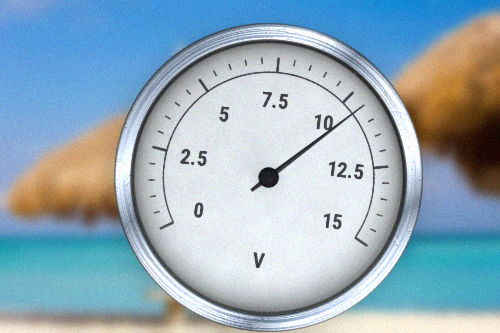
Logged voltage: 10.5 V
